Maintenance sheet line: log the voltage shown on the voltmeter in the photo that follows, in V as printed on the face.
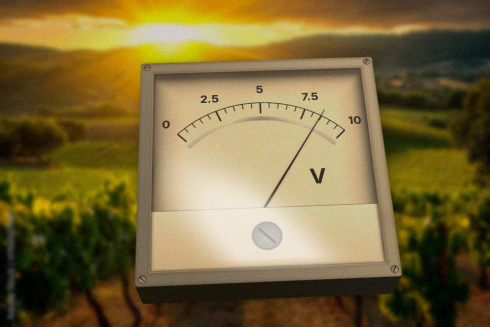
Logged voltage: 8.5 V
